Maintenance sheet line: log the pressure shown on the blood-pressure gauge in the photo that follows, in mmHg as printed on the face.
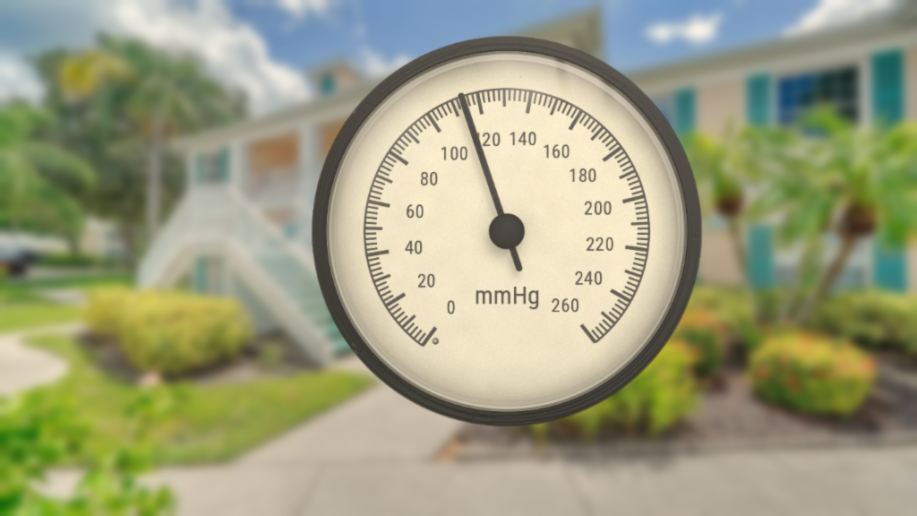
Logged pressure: 114 mmHg
